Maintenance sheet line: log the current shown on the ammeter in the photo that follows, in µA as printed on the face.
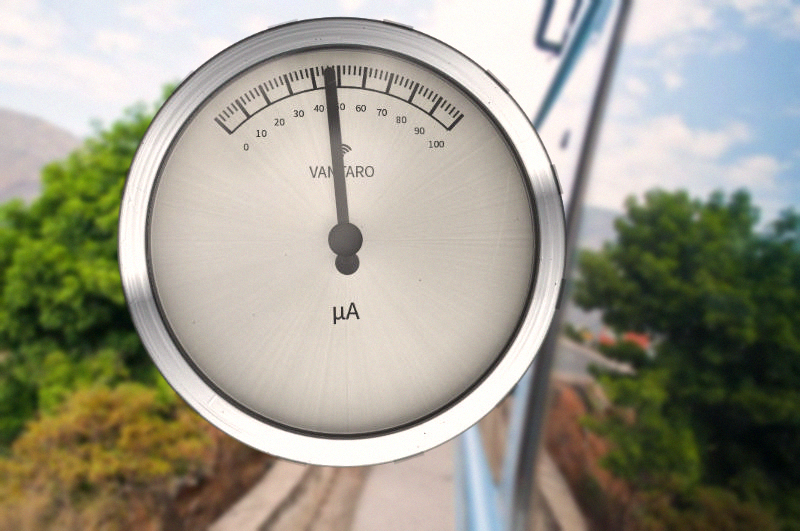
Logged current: 46 µA
